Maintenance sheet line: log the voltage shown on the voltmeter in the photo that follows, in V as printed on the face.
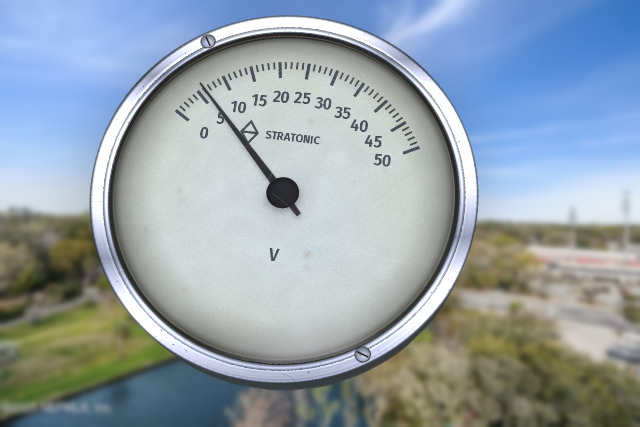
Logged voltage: 6 V
